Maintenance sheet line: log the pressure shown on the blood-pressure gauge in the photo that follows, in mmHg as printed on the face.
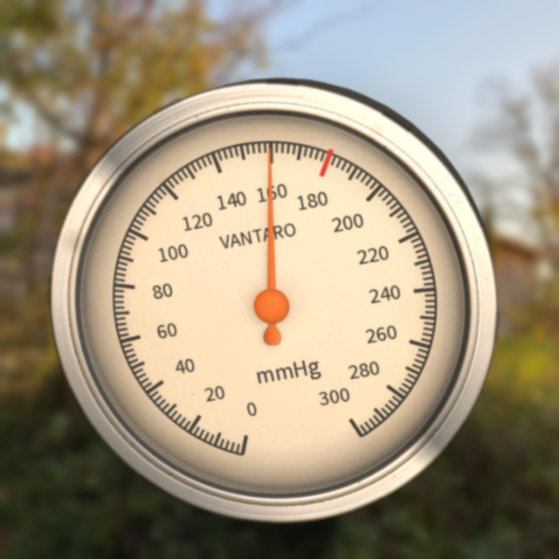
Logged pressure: 160 mmHg
